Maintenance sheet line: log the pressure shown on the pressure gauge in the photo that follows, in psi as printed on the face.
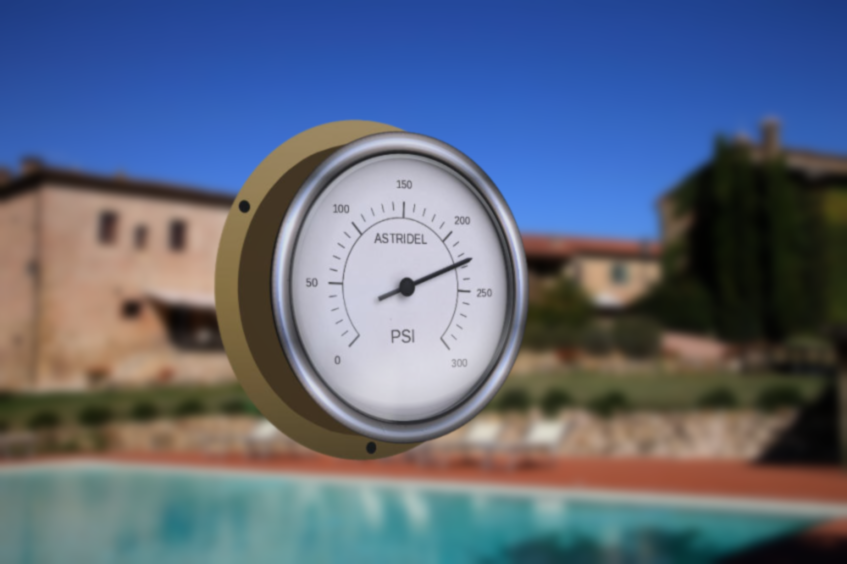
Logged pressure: 225 psi
